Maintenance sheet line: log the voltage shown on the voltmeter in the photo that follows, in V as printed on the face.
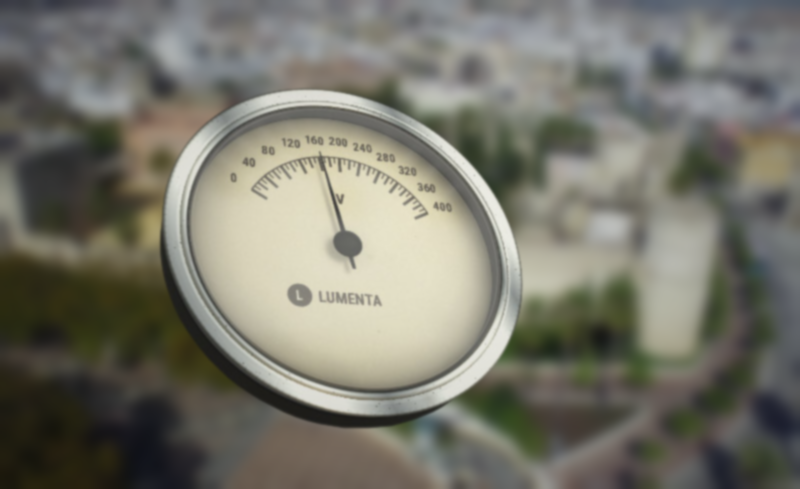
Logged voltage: 160 V
